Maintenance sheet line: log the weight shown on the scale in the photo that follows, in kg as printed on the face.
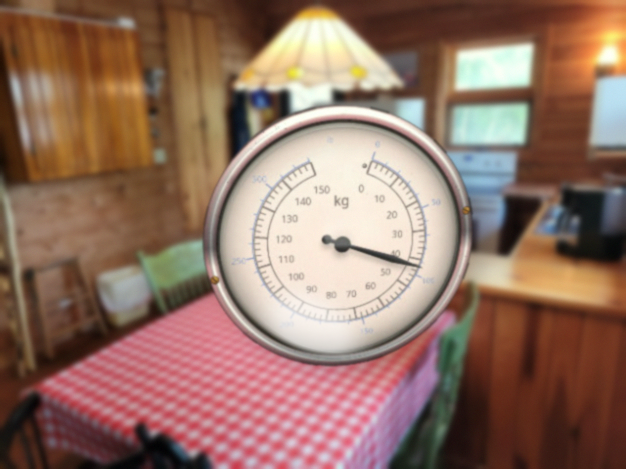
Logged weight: 42 kg
